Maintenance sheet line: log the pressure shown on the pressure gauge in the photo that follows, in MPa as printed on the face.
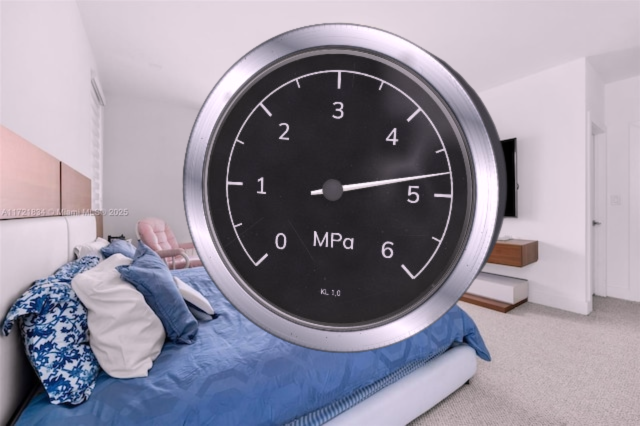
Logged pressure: 4.75 MPa
